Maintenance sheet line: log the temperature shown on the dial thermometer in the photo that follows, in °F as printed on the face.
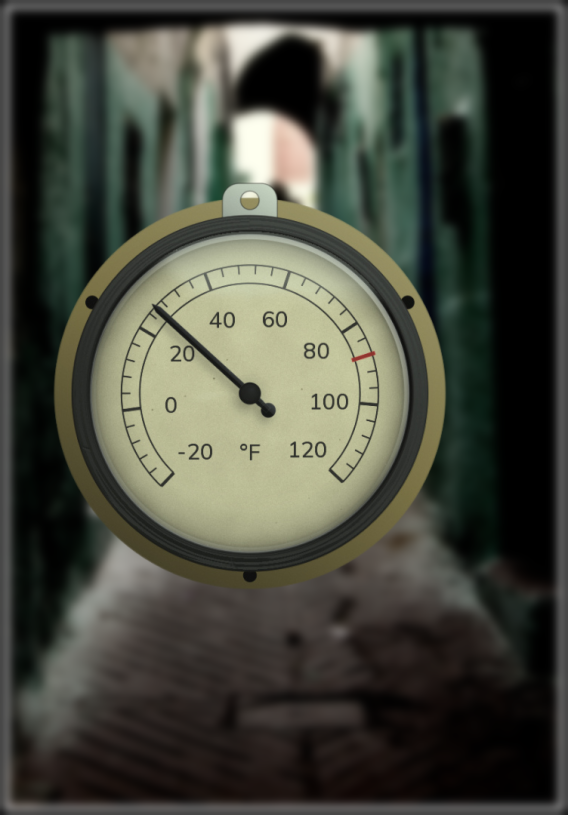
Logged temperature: 26 °F
